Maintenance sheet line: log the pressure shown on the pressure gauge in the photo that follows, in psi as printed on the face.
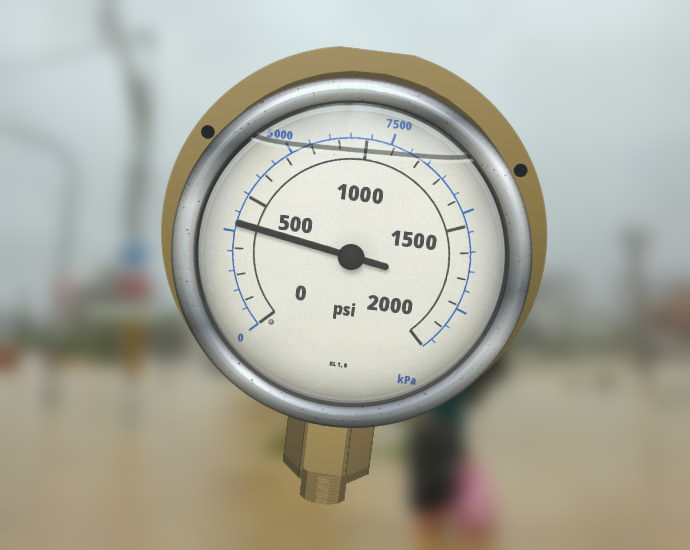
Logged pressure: 400 psi
